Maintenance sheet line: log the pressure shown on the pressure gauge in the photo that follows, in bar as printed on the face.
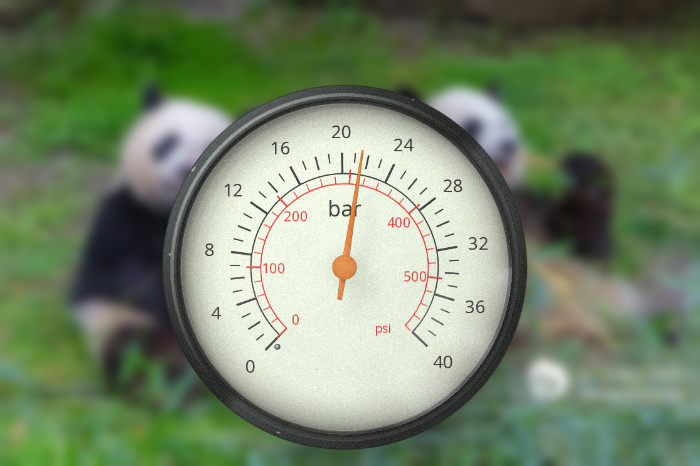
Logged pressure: 21.5 bar
